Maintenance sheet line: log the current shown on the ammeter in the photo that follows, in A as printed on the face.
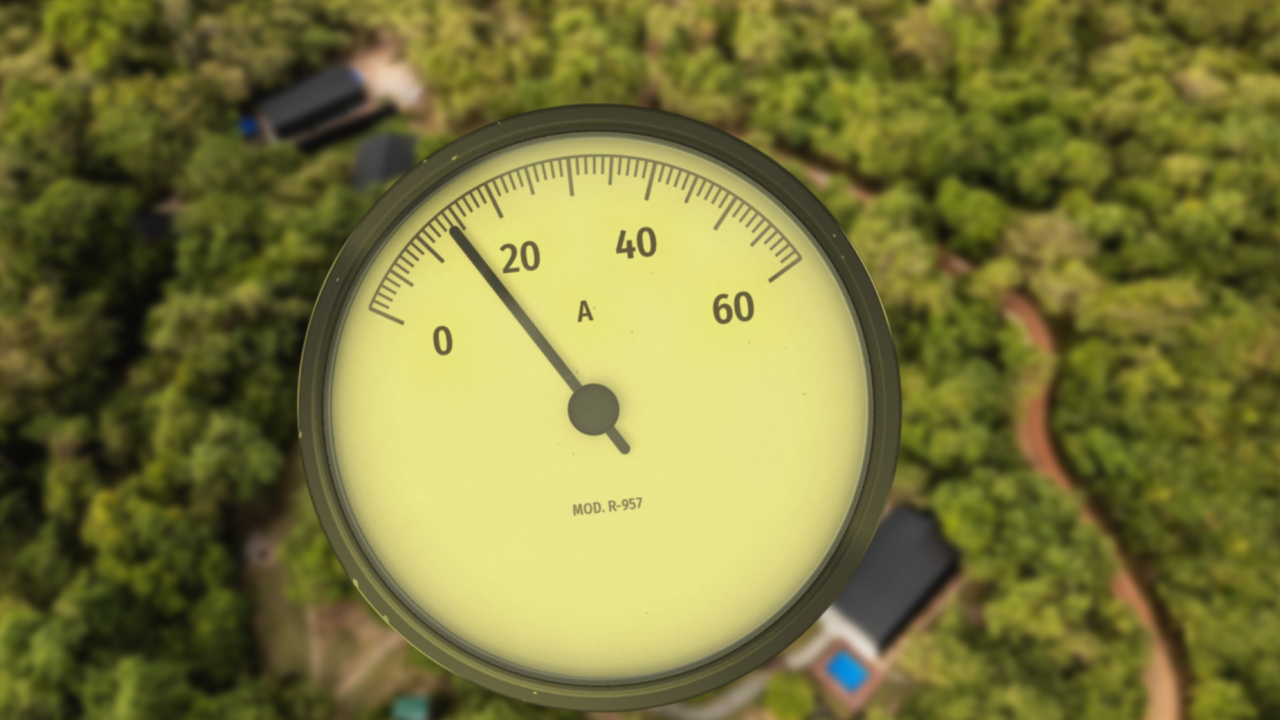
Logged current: 14 A
